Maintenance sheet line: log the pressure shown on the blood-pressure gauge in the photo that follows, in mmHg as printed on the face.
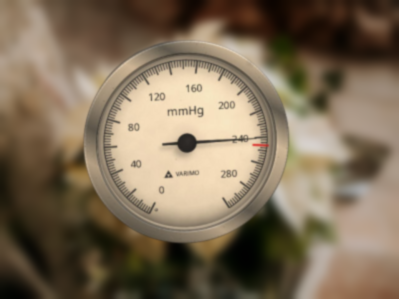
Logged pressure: 240 mmHg
